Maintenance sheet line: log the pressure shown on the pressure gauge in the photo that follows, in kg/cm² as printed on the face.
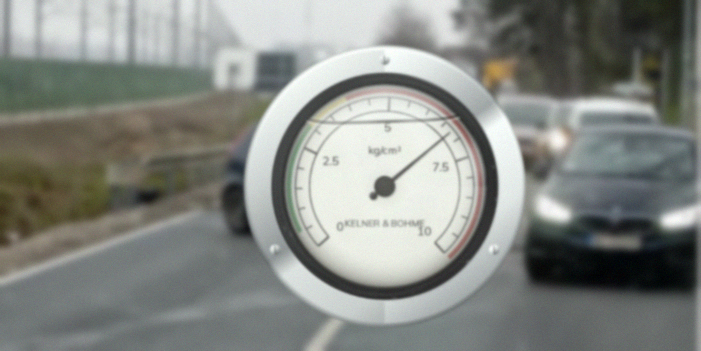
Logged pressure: 6.75 kg/cm²
